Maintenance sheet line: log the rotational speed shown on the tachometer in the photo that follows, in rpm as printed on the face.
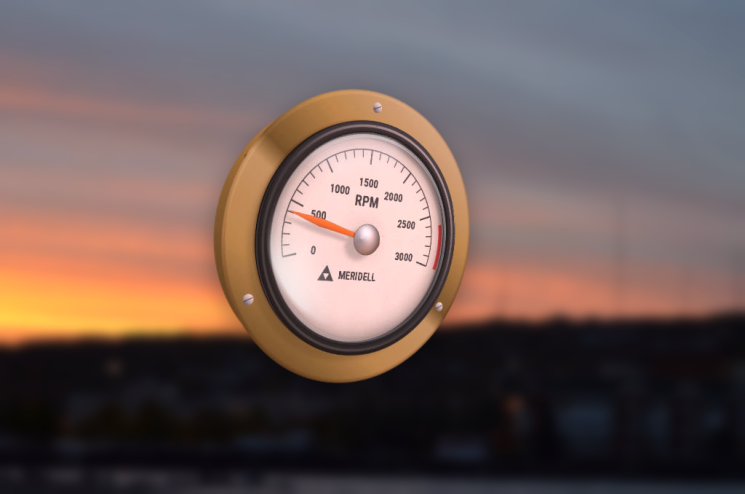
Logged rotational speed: 400 rpm
